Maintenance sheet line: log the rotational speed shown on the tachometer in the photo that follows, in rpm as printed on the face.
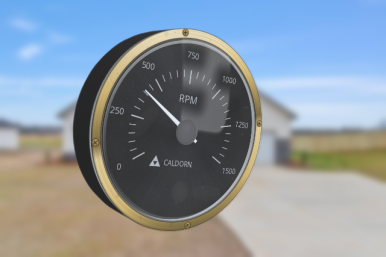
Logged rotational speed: 400 rpm
